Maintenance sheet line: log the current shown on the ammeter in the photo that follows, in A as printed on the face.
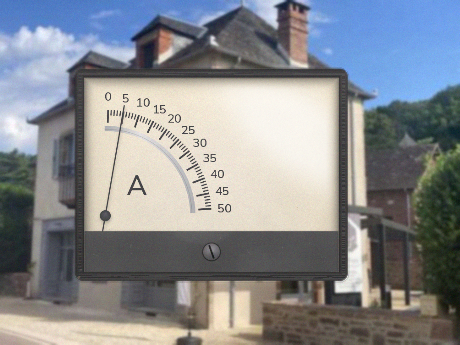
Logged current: 5 A
